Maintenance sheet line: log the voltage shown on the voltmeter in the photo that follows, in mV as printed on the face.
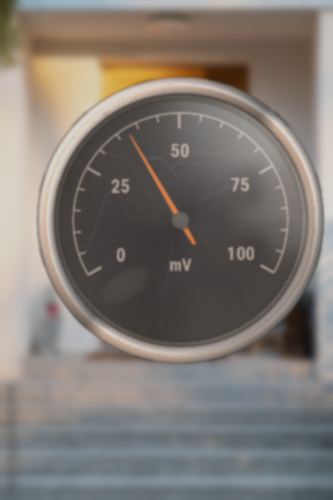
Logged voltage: 37.5 mV
